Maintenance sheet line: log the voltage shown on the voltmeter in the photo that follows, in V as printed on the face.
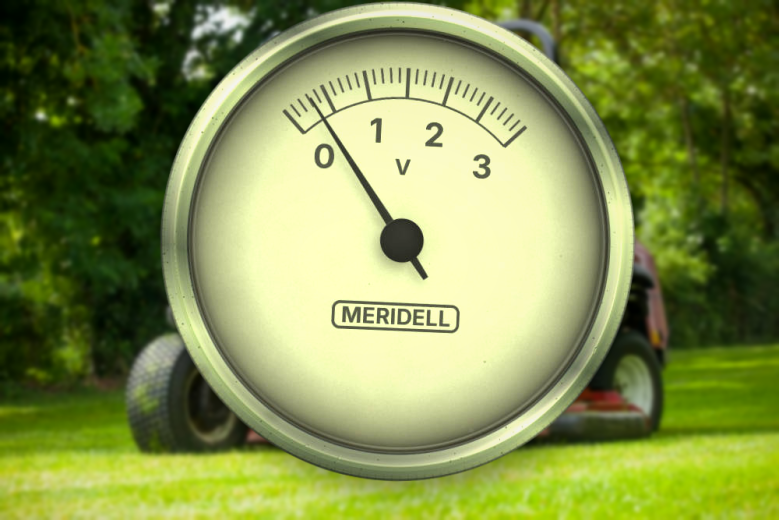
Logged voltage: 0.3 V
